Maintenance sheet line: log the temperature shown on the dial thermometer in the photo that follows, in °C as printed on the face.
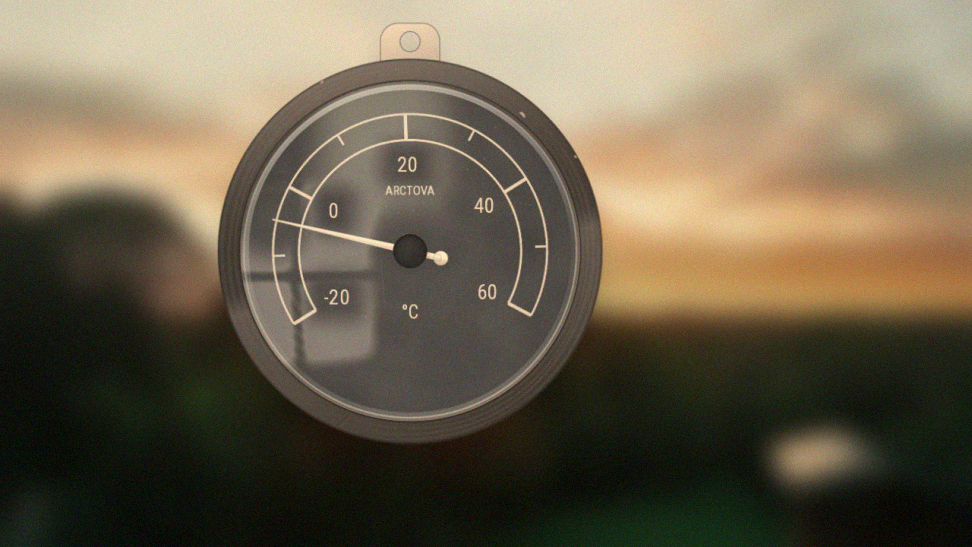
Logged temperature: -5 °C
